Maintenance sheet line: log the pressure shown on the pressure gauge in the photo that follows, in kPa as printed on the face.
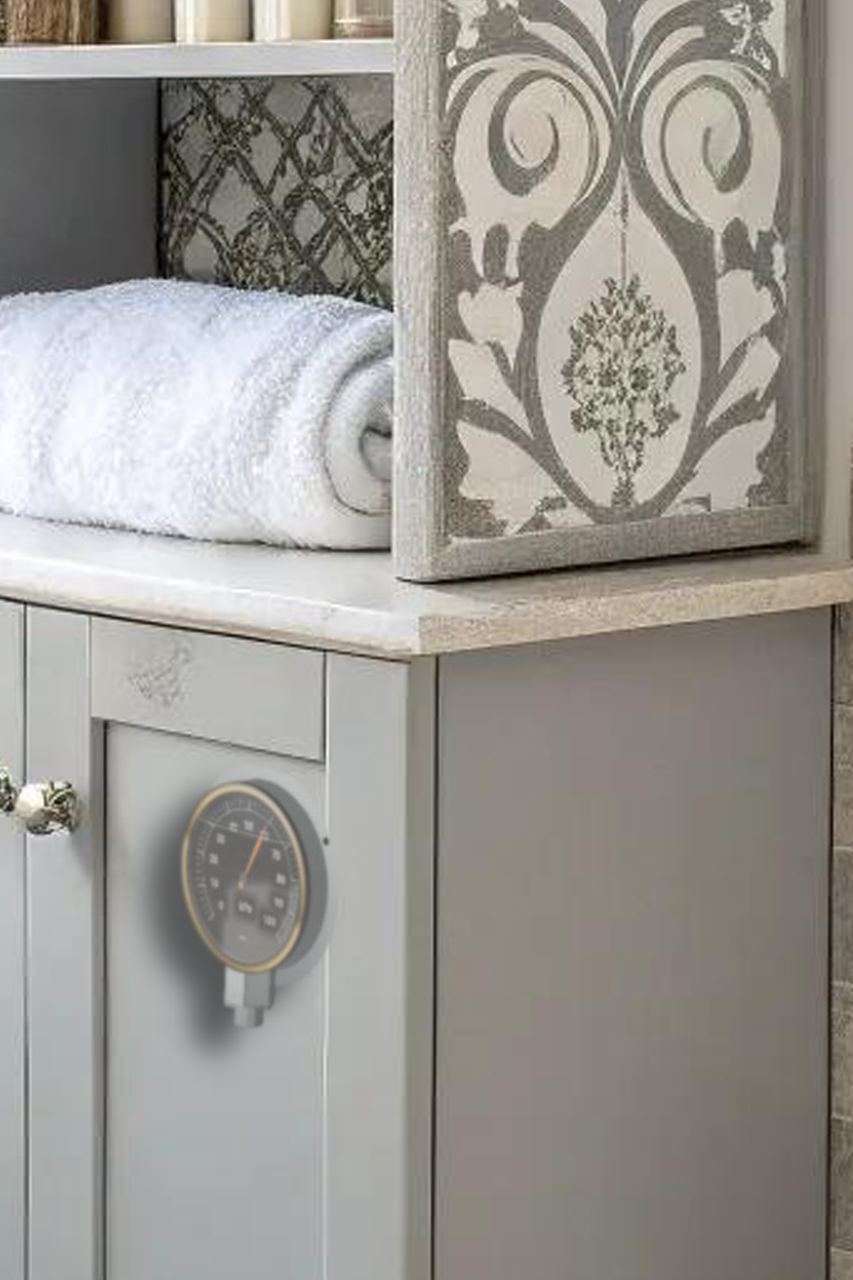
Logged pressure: 60 kPa
